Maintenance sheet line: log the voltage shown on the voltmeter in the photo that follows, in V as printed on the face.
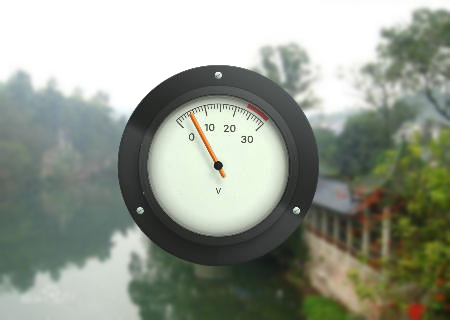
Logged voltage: 5 V
